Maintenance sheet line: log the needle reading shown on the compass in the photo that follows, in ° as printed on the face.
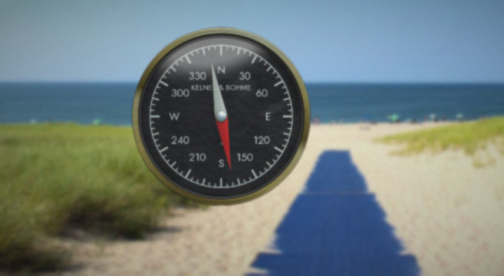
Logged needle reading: 170 °
